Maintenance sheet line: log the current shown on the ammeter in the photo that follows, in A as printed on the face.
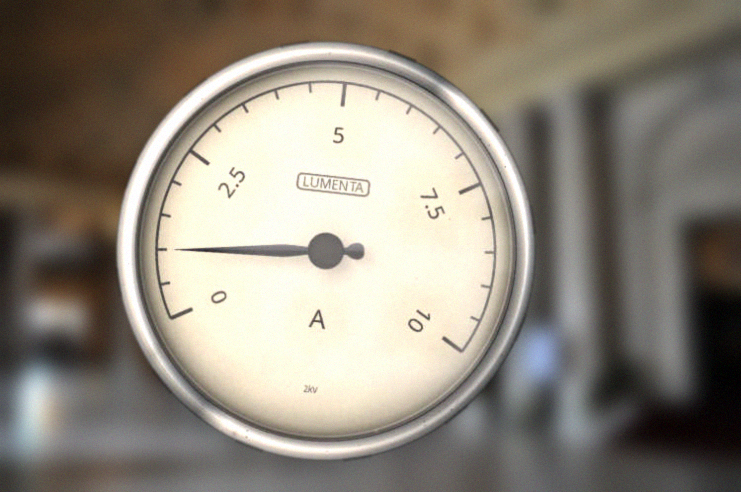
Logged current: 1 A
